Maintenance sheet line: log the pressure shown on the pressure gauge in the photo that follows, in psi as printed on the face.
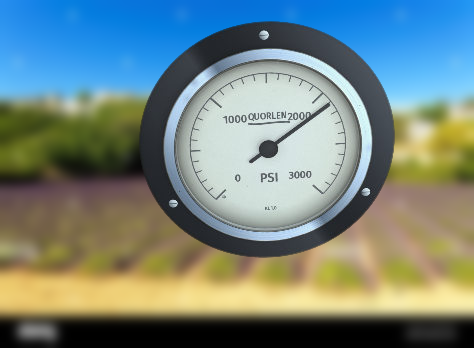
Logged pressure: 2100 psi
